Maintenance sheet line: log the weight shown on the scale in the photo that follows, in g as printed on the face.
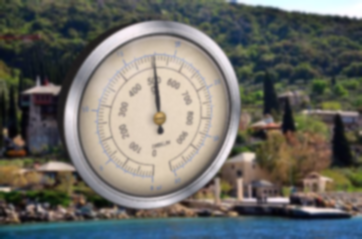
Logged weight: 500 g
